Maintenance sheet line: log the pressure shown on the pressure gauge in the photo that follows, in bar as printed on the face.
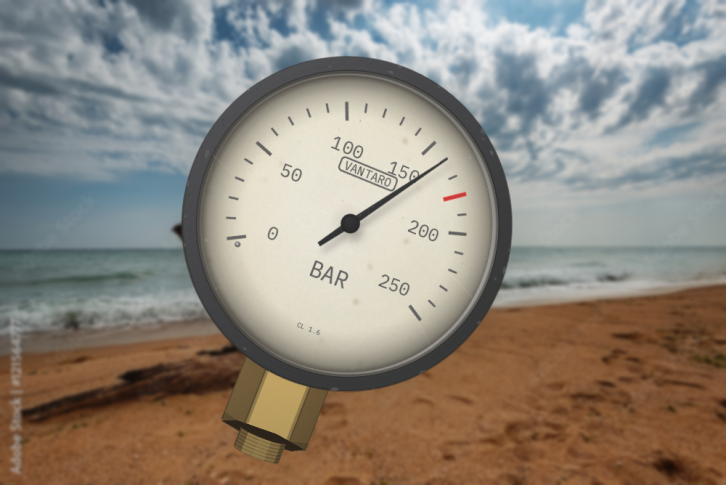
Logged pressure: 160 bar
